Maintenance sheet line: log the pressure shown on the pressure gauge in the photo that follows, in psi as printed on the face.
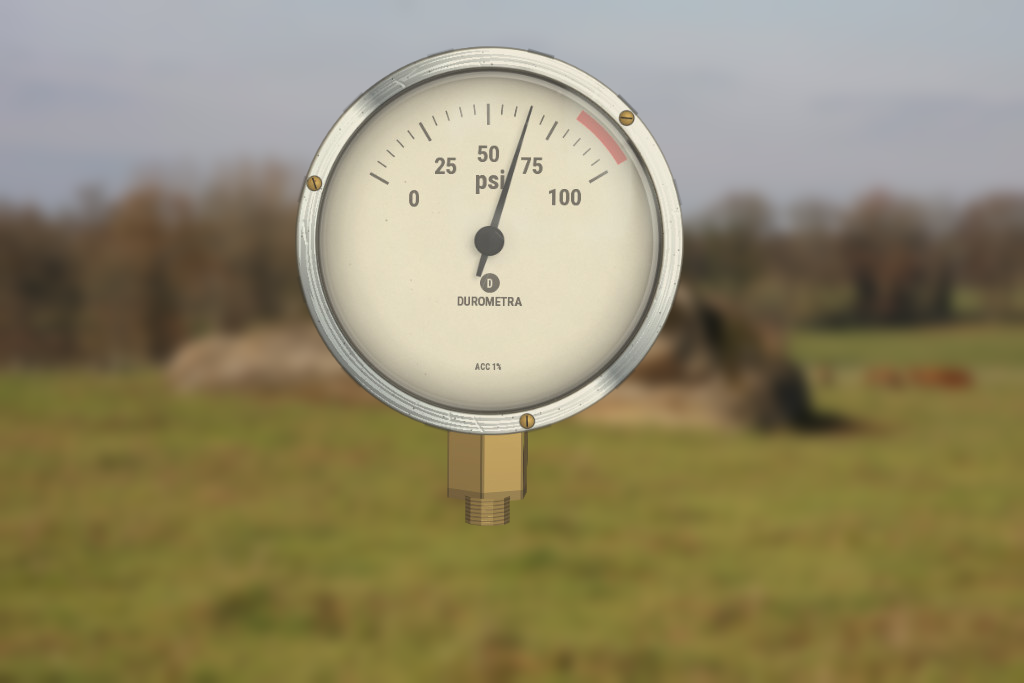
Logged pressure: 65 psi
